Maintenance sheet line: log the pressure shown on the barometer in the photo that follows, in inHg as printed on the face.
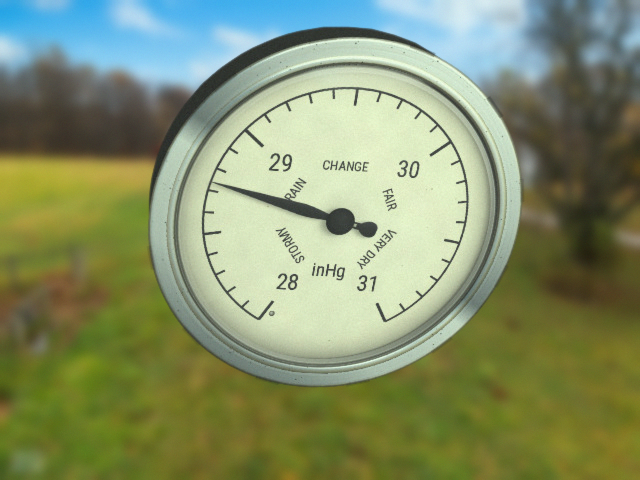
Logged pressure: 28.75 inHg
